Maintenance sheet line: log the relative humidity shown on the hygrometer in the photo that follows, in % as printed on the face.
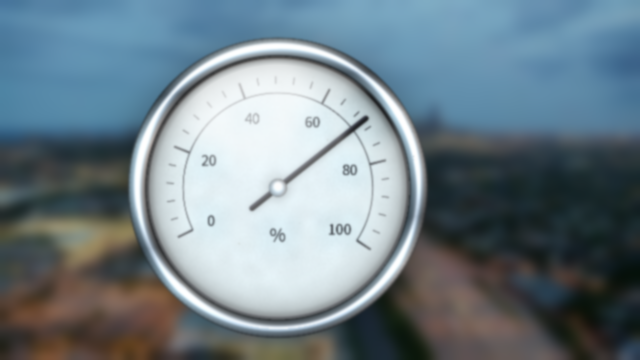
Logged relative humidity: 70 %
